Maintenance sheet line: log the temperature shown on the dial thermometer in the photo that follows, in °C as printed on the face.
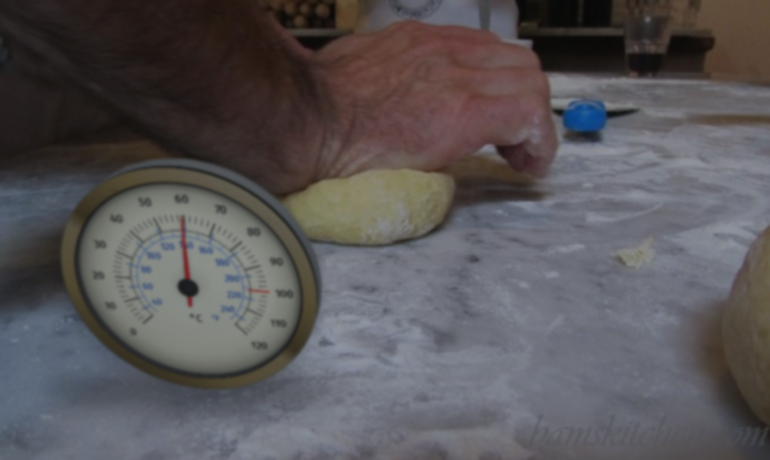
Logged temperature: 60 °C
